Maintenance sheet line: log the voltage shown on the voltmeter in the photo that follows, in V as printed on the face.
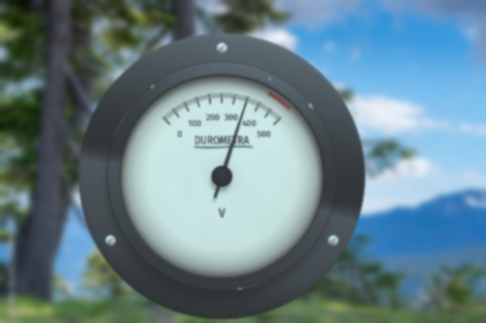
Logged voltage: 350 V
